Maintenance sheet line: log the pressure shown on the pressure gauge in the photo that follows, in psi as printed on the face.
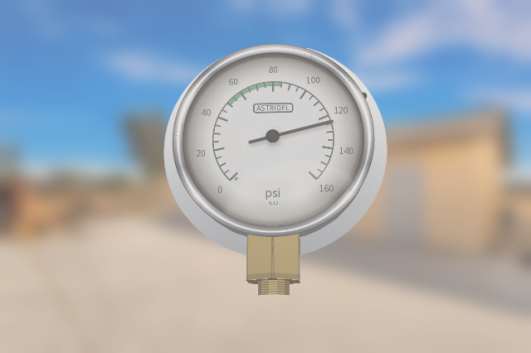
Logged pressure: 125 psi
